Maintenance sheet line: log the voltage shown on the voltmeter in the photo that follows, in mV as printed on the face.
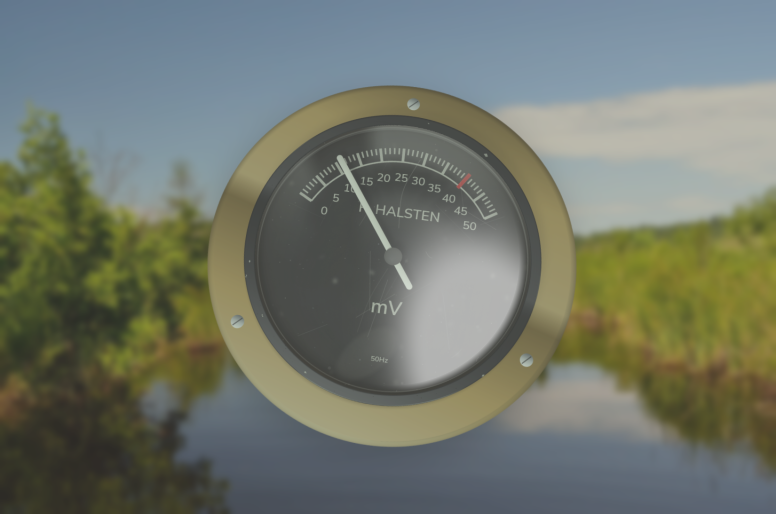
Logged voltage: 11 mV
